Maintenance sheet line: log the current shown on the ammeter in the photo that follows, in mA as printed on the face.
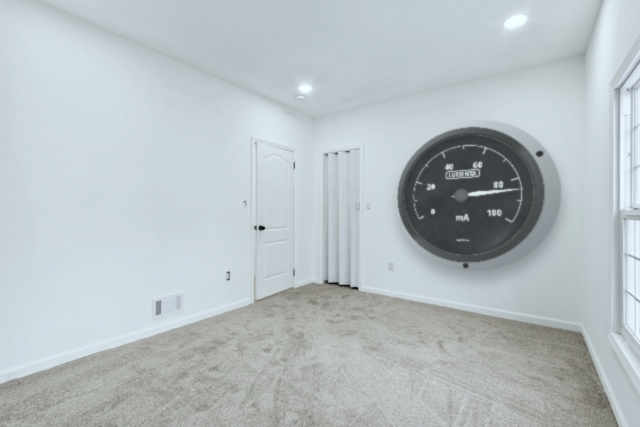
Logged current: 85 mA
